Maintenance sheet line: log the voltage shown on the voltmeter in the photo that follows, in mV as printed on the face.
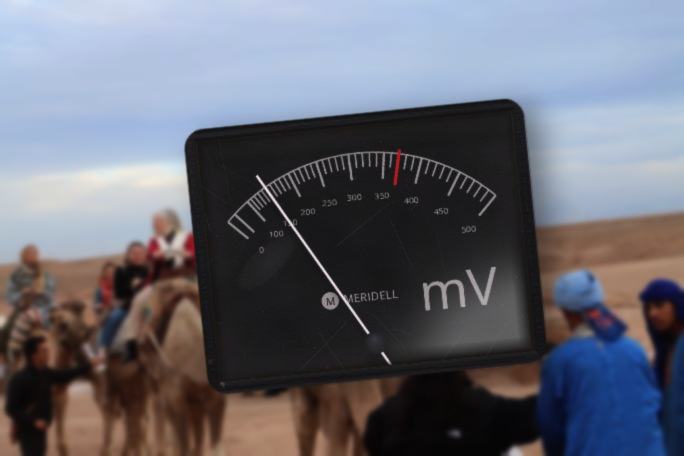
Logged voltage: 150 mV
